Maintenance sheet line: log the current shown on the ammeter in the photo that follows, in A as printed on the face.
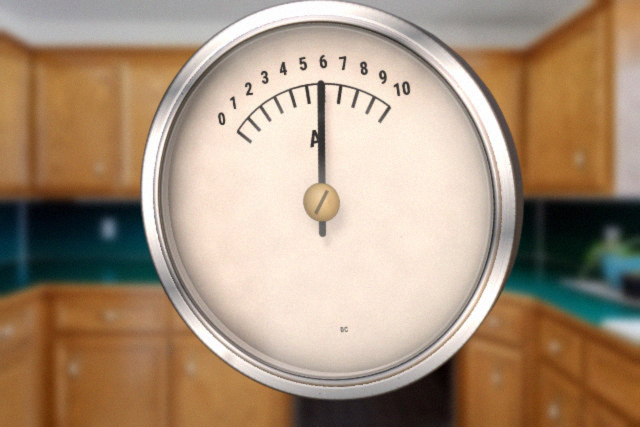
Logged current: 6 A
